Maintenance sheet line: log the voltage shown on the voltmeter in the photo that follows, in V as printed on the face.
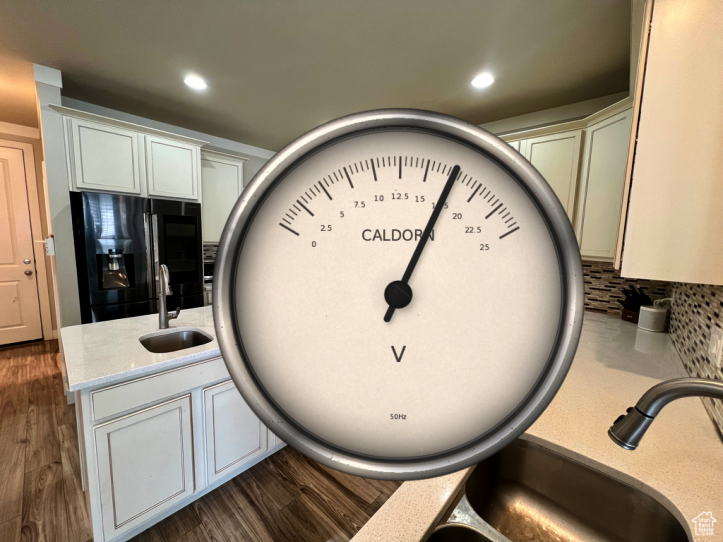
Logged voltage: 17.5 V
